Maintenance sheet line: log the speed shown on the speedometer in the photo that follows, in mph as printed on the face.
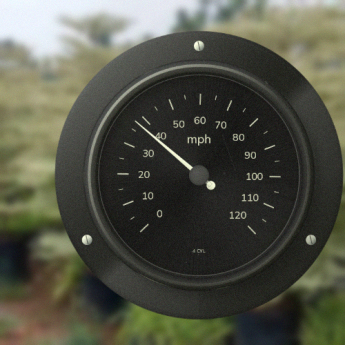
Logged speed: 37.5 mph
